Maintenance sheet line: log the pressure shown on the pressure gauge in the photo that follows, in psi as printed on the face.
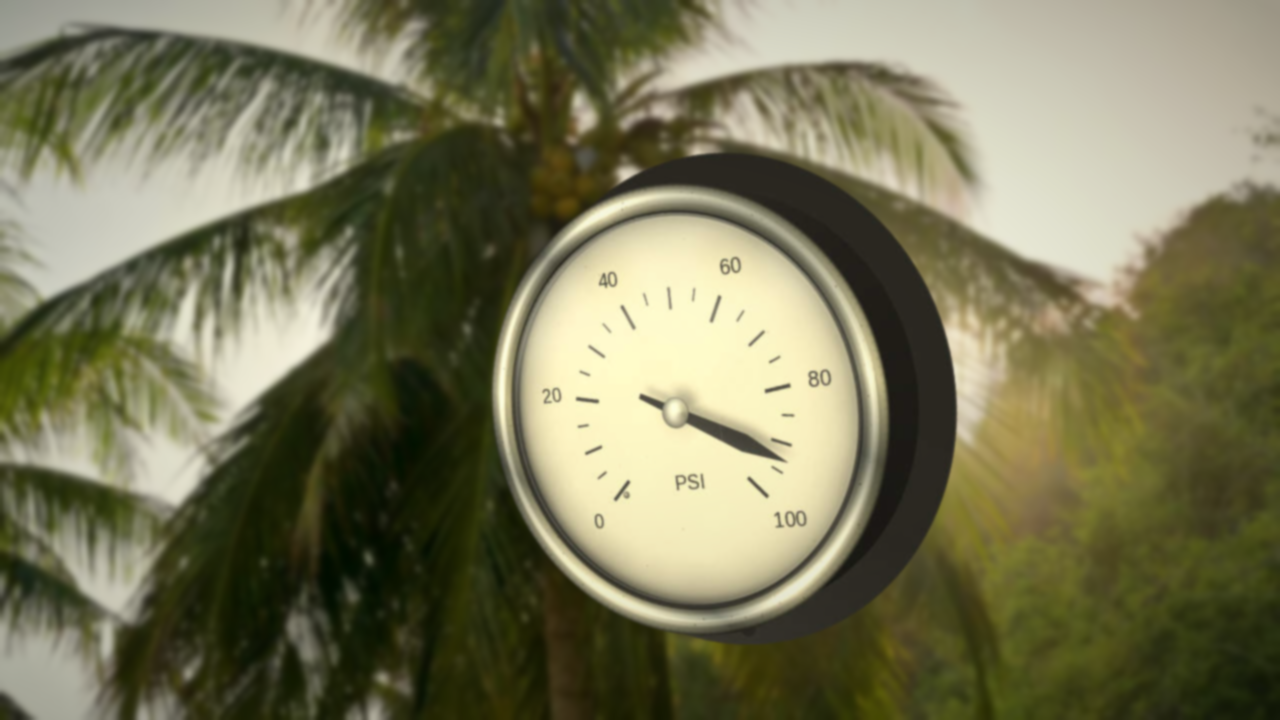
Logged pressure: 92.5 psi
